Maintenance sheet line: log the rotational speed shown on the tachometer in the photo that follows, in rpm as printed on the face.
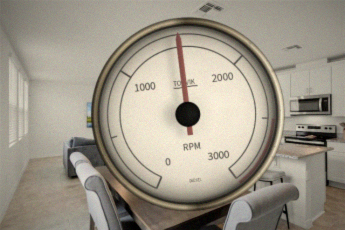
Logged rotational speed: 1500 rpm
